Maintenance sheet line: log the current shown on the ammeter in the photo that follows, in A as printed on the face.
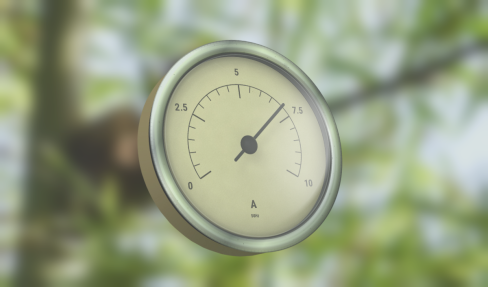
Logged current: 7 A
